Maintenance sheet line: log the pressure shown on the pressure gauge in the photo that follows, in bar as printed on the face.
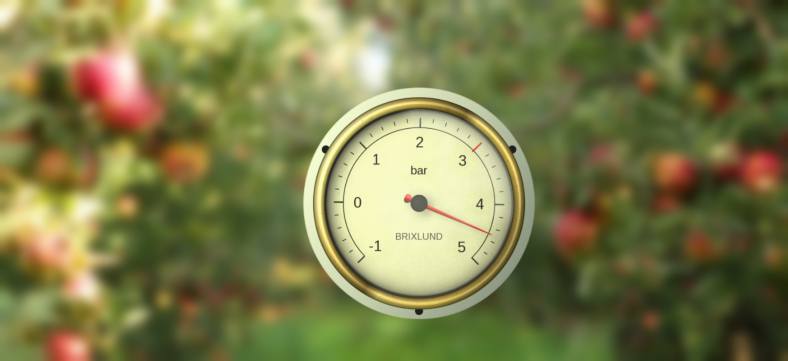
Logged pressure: 4.5 bar
